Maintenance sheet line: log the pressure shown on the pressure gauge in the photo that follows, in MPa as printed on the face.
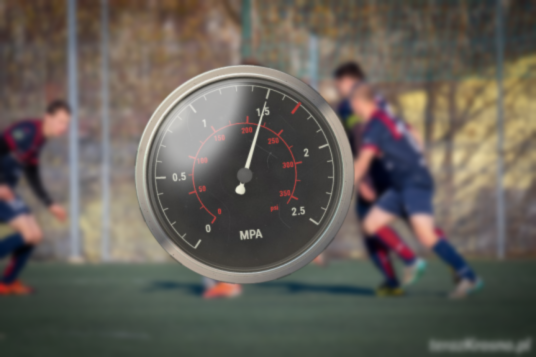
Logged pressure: 1.5 MPa
